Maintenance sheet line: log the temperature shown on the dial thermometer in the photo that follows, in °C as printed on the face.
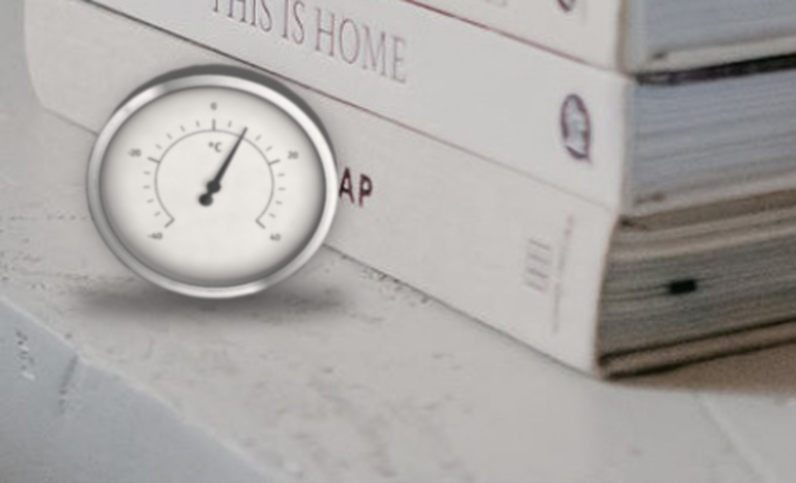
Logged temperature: 8 °C
